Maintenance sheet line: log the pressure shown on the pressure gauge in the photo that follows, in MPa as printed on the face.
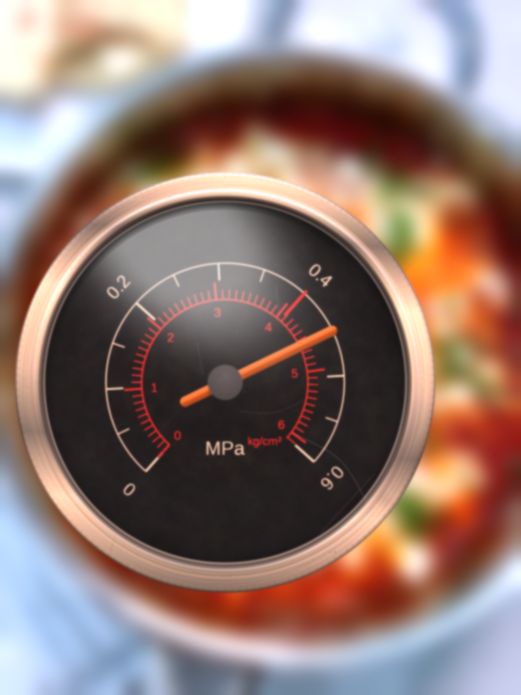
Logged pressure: 0.45 MPa
